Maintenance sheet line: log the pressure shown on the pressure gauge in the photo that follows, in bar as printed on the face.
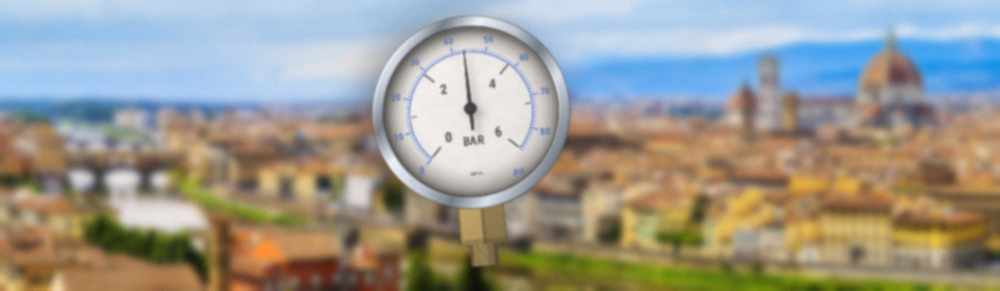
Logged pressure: 3 bar
